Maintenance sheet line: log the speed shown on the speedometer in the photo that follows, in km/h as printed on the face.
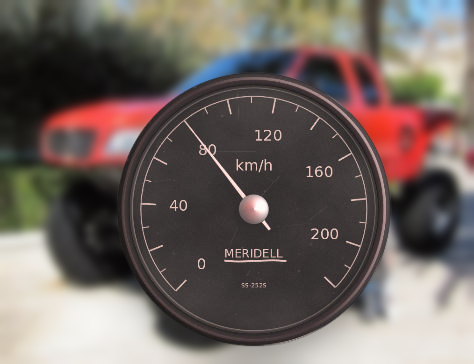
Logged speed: 80 km/h
